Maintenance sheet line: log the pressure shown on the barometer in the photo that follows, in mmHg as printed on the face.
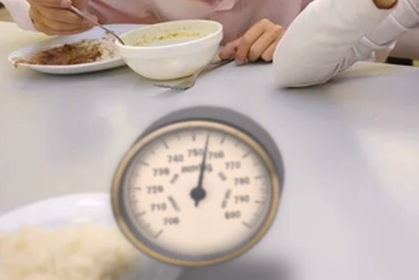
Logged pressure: 755 mmHg
